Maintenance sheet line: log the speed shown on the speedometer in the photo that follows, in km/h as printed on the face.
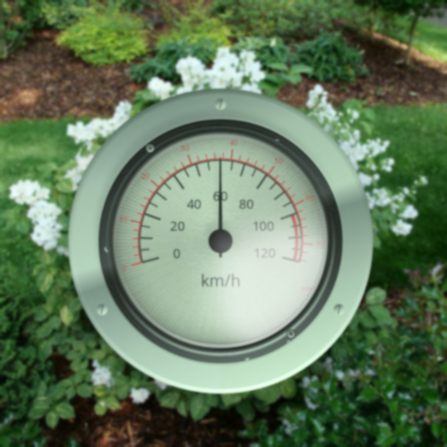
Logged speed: 60 km/h
